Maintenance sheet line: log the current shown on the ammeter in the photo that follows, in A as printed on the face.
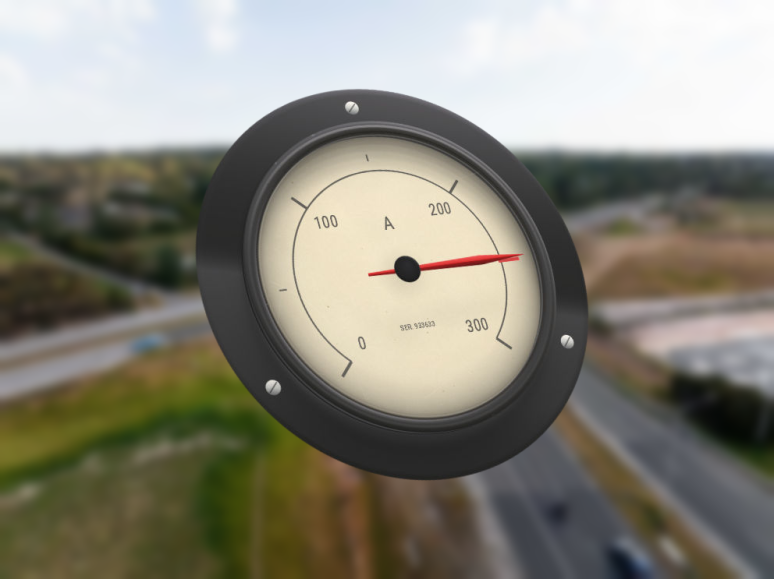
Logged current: 250 A
